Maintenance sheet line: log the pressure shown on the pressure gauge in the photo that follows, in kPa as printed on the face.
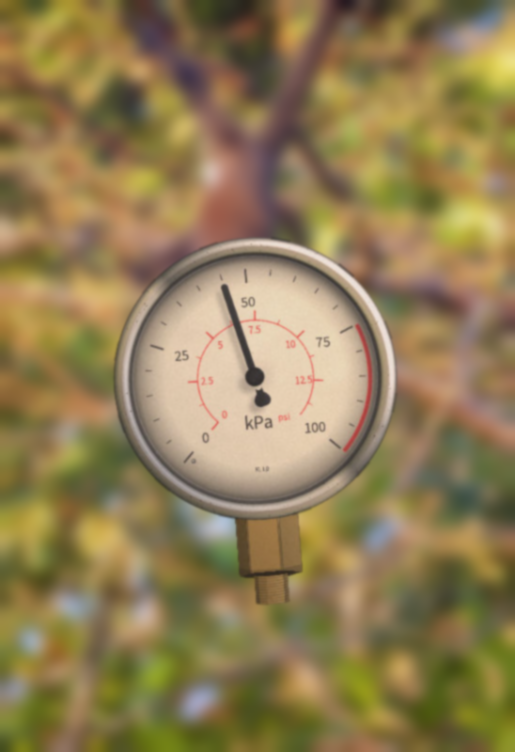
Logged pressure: 45 kPa
